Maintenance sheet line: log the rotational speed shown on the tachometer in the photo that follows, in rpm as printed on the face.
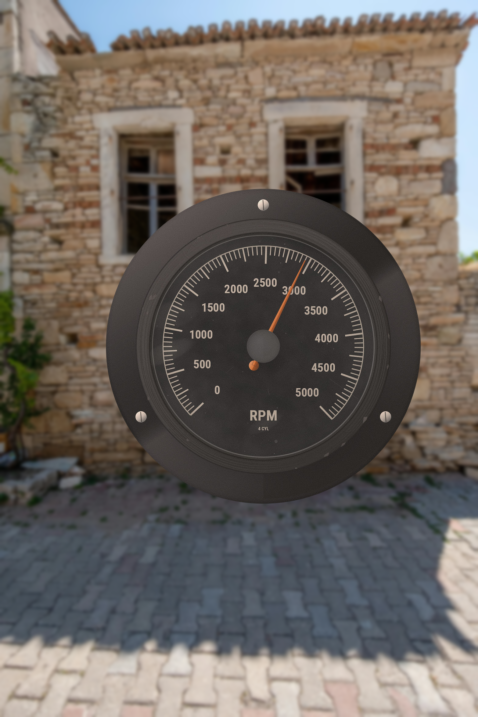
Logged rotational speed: 2950 rpm
